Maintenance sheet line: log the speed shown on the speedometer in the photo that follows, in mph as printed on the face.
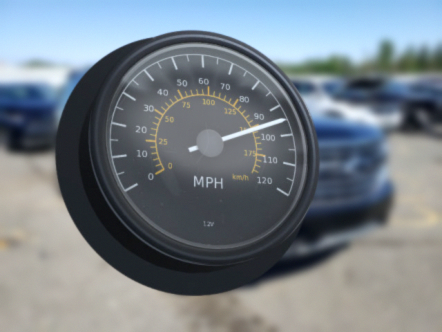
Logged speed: 95 mph
